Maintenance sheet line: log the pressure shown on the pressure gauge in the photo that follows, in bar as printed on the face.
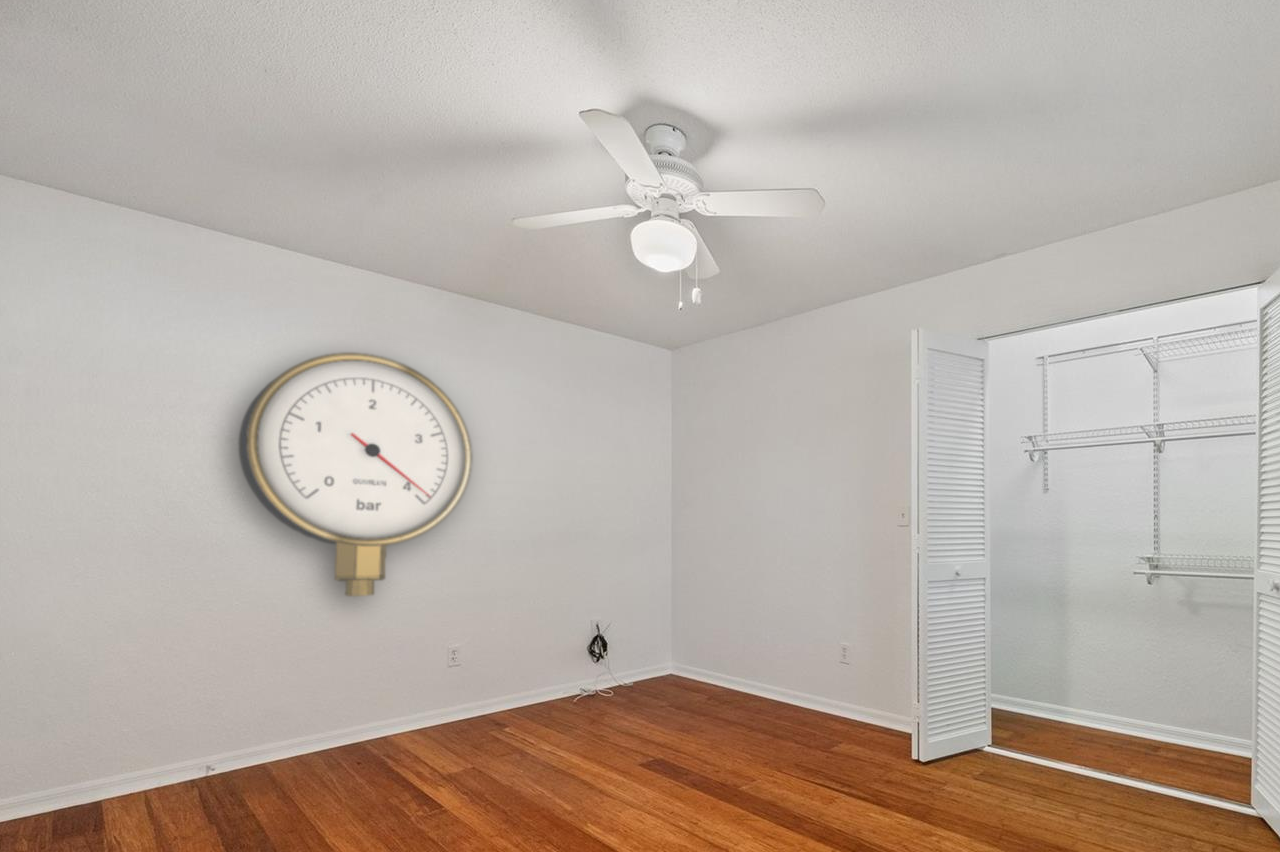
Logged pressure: 3.9 bar
